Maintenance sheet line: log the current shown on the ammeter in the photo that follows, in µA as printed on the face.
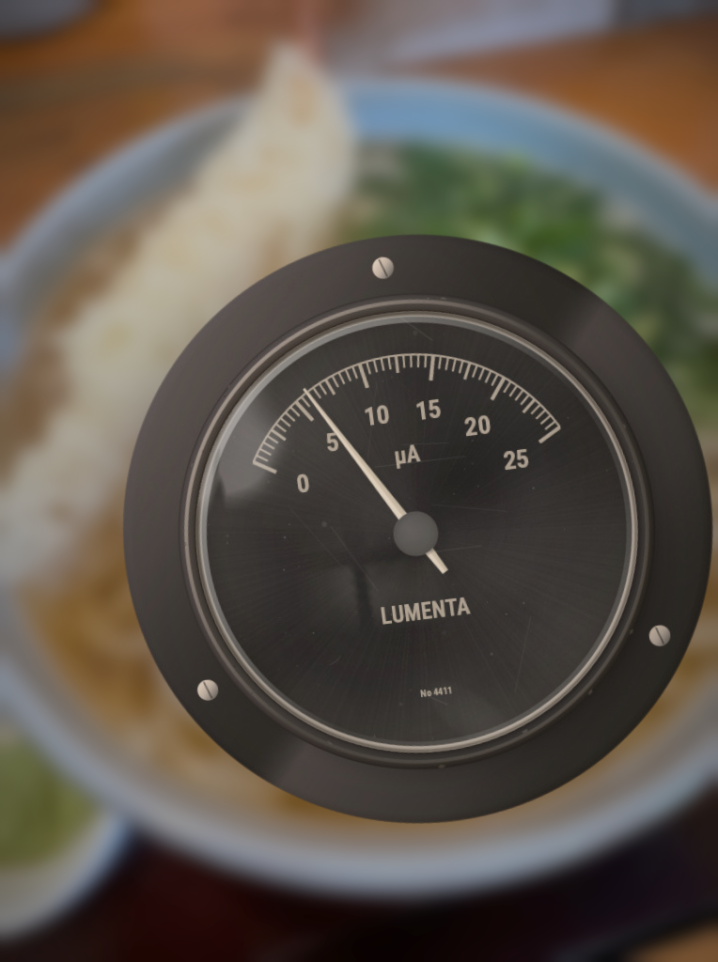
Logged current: 6 µA
